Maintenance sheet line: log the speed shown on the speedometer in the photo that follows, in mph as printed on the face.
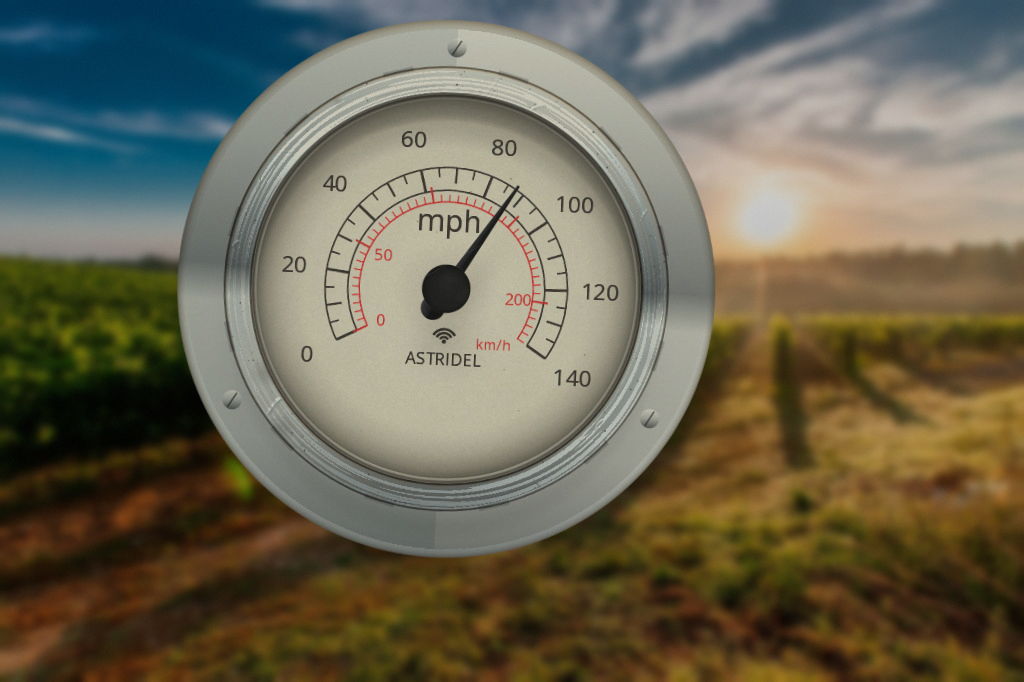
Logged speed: 87.5 mph
